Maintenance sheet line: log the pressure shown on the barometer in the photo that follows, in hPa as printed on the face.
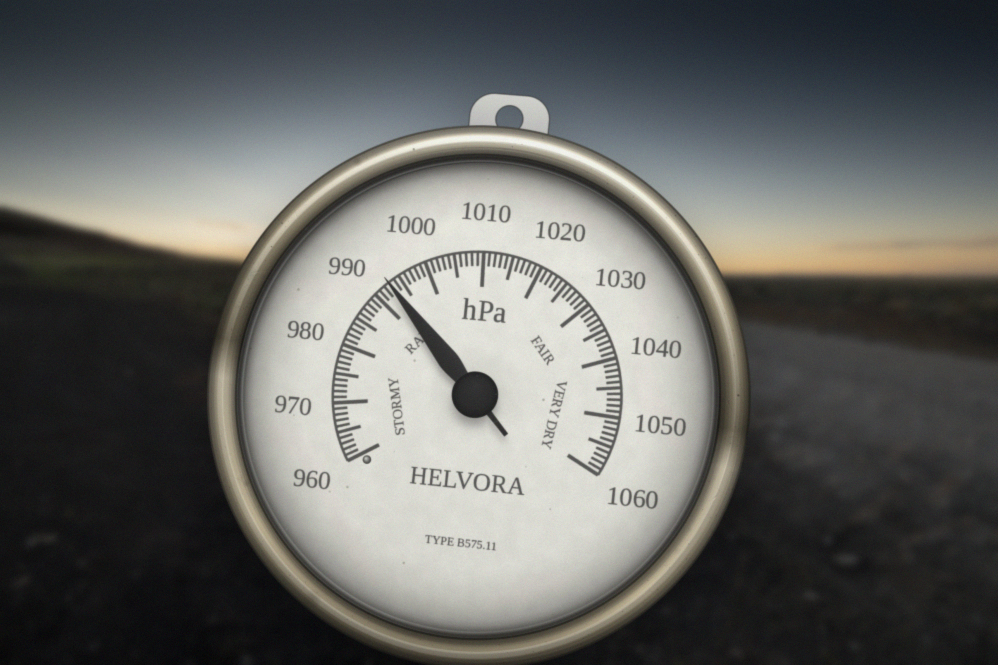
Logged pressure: 993 hPa
